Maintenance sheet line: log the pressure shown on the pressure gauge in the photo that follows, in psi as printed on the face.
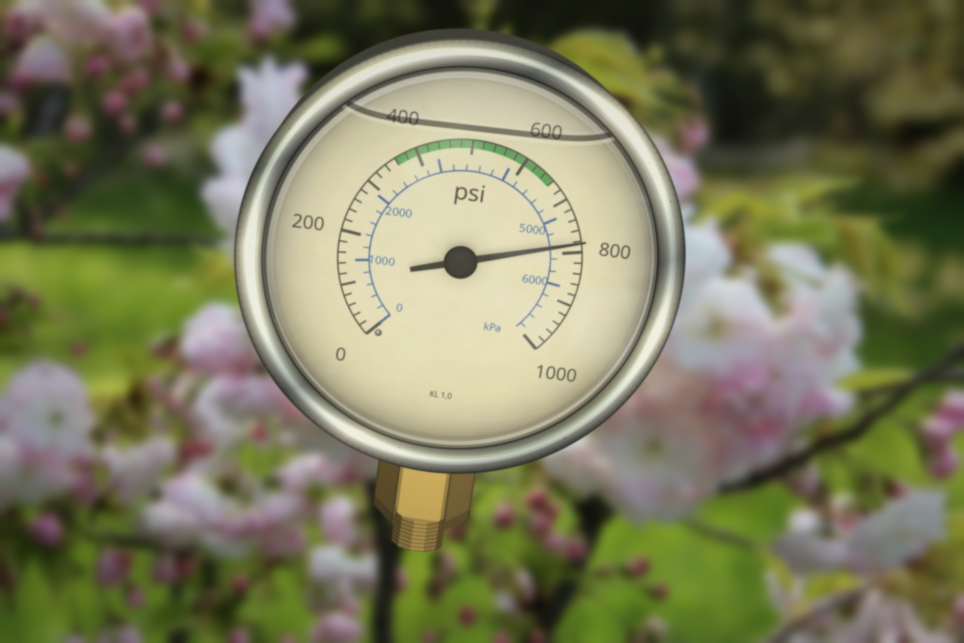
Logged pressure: 780 psi
